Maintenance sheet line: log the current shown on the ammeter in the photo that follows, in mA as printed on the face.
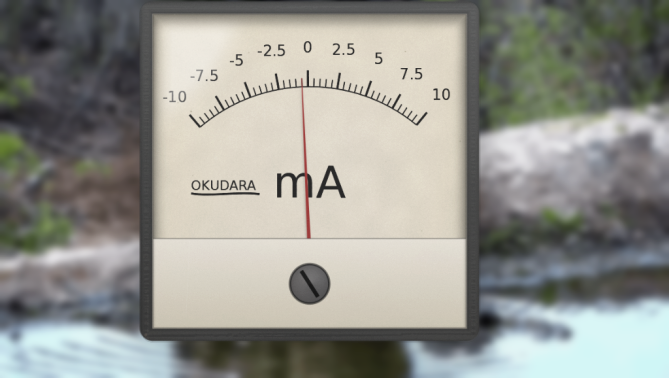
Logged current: -0.5 mA
